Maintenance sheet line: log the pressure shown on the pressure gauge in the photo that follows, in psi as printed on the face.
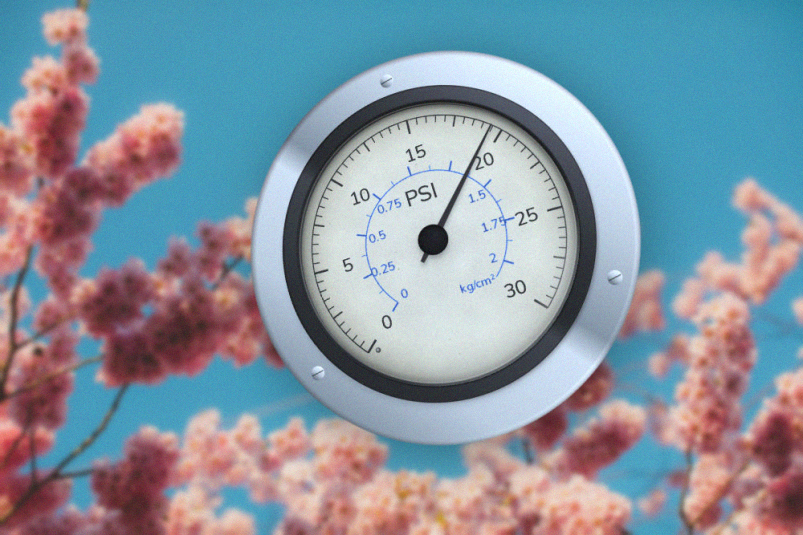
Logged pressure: 19.5 psi
